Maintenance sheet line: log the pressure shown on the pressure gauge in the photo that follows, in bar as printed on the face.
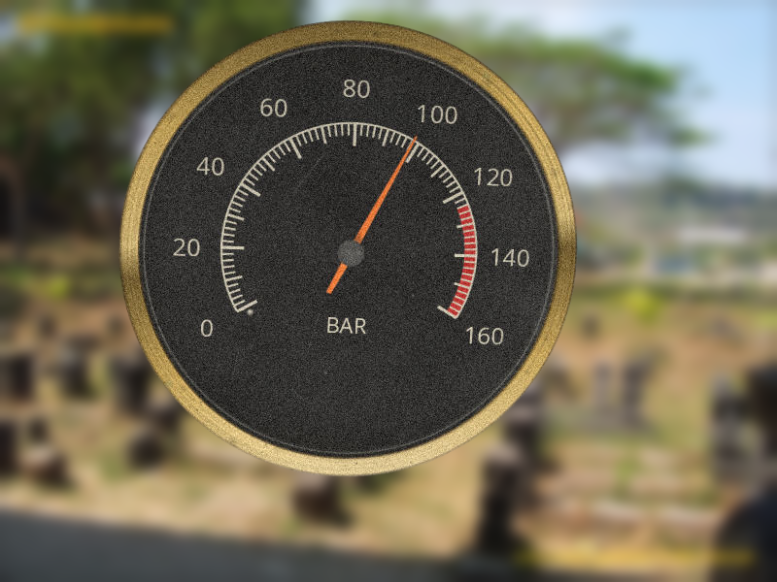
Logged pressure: 98 bar
